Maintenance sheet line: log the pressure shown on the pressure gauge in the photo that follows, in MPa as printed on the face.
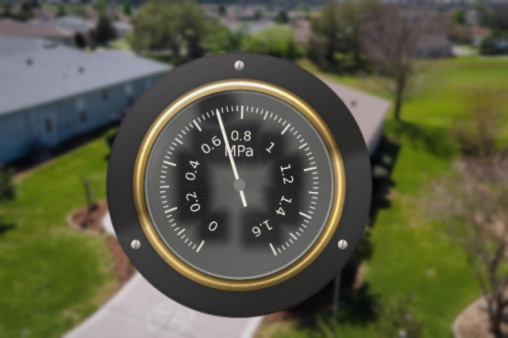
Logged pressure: 0.7 MPa
